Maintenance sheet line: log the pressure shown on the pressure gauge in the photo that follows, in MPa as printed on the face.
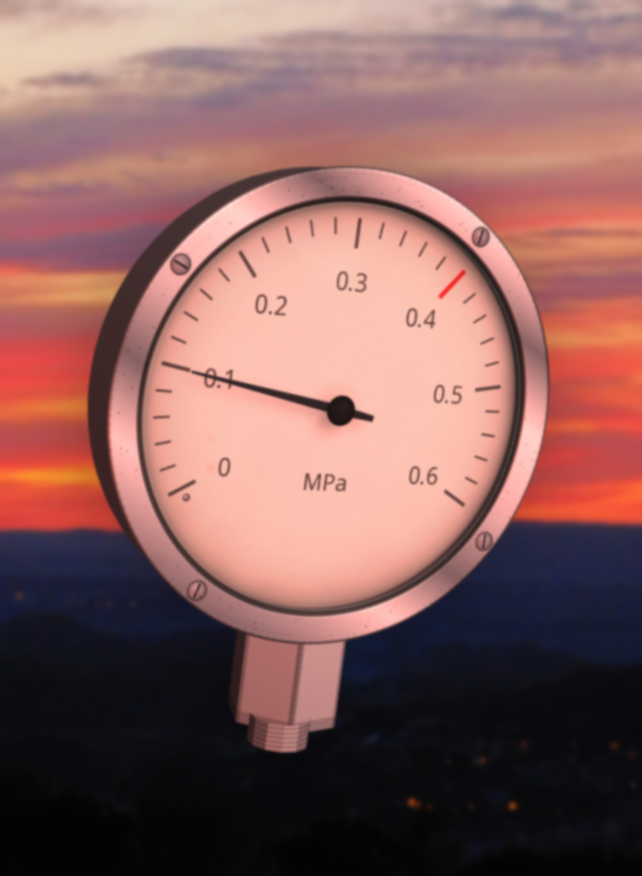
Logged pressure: 0.1 MPa
